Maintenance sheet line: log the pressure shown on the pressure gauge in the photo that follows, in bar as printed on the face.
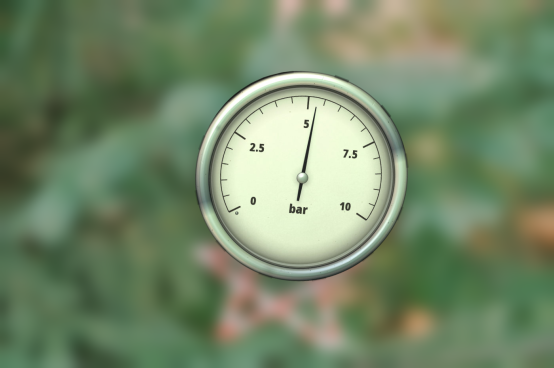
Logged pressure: 5.25 bar
